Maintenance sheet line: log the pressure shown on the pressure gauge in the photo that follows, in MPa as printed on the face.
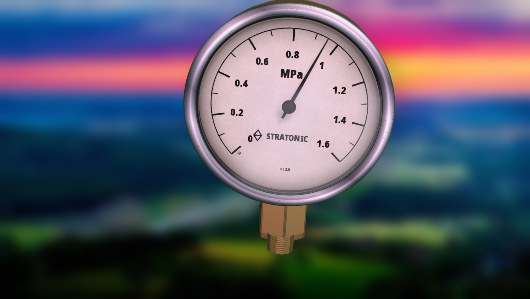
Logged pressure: 0.95 MPa
